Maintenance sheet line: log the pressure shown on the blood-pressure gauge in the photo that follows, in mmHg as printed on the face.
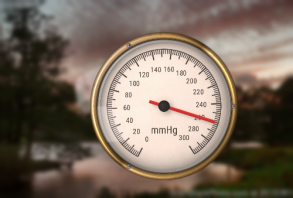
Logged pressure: 260 mmHg
